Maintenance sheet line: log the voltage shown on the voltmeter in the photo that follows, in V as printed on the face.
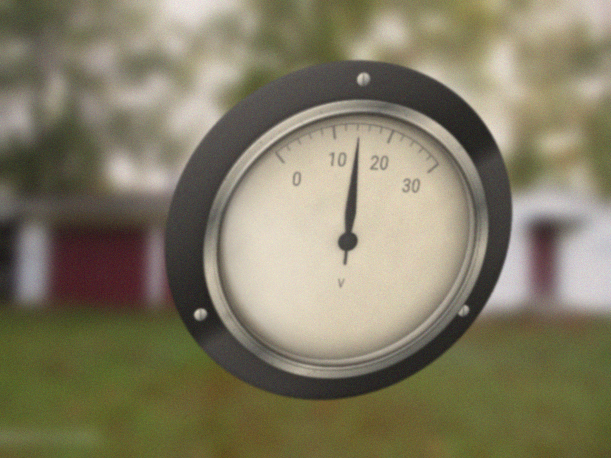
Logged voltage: 14 V
